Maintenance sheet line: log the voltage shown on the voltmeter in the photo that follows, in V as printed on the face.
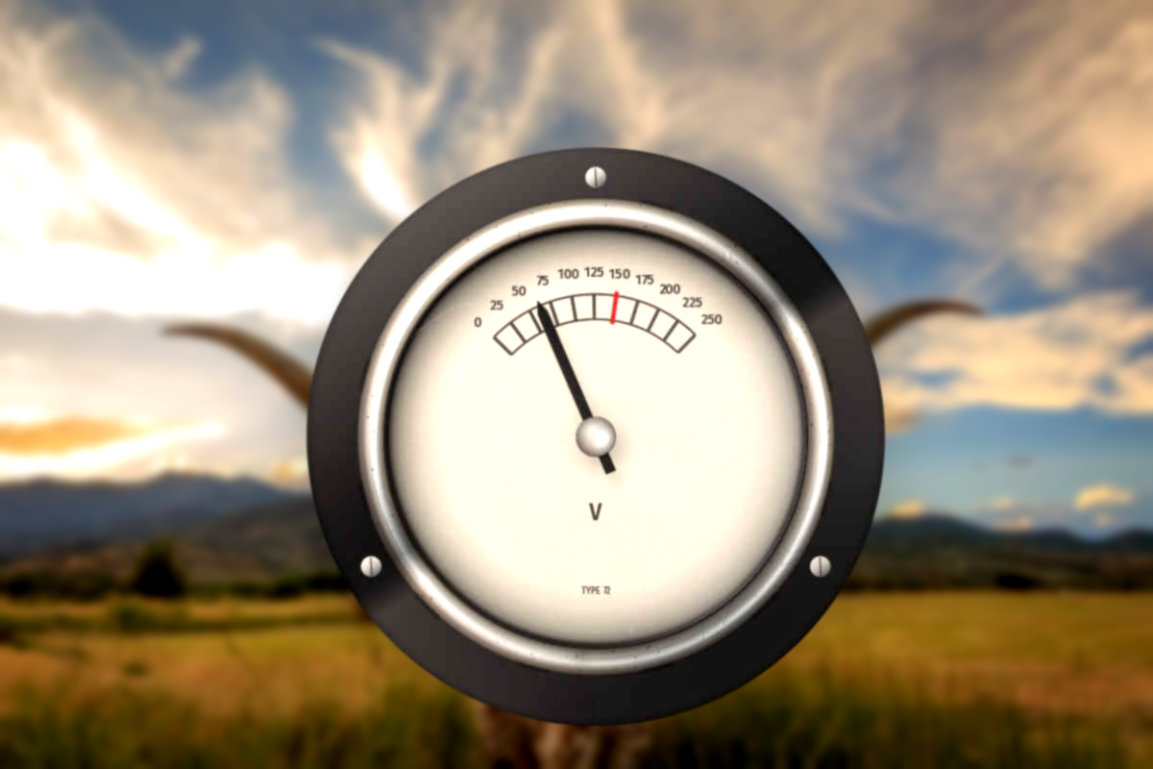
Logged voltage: 62.5 V
